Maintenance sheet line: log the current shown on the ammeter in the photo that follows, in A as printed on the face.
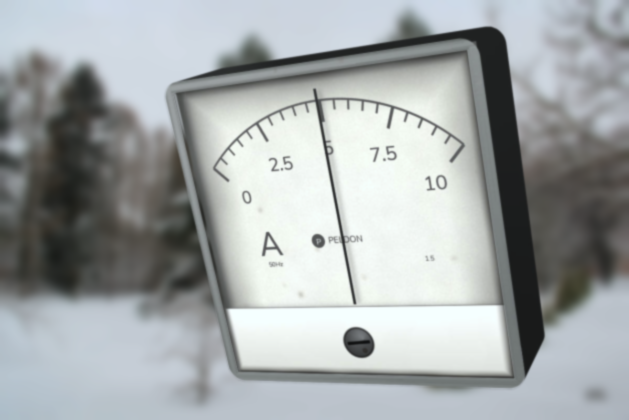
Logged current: 5 A
